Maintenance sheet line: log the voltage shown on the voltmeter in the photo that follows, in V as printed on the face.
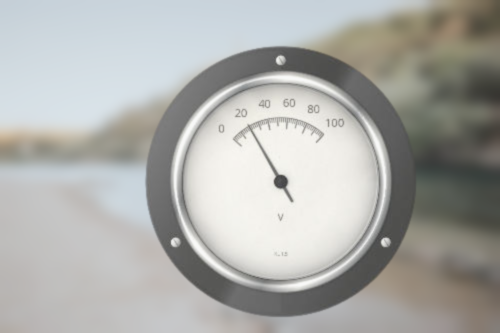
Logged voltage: 20 V
